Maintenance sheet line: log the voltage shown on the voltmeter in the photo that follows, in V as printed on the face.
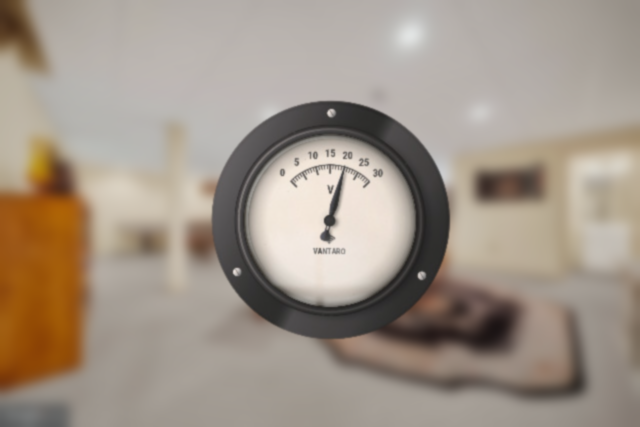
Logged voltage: 20 V
